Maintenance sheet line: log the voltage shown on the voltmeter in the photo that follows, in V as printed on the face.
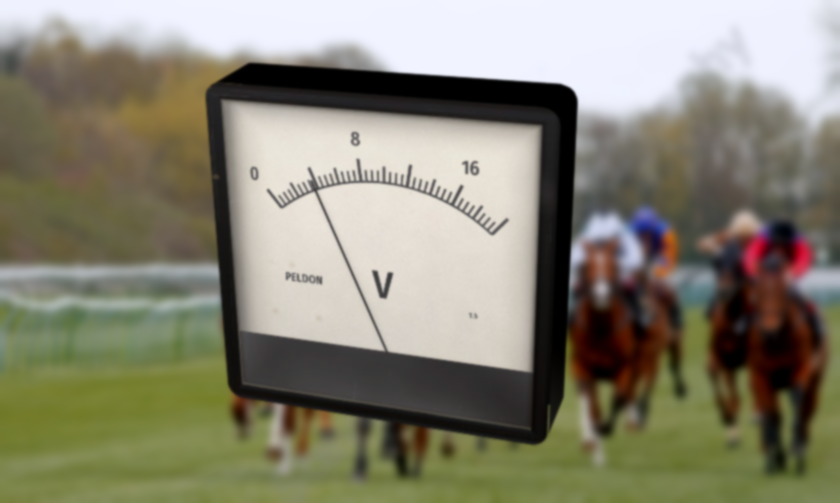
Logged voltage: 4 V
